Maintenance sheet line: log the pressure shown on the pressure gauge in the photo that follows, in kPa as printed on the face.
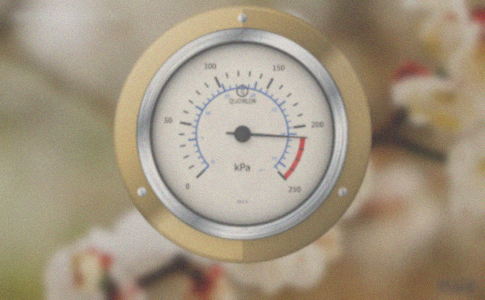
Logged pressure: 210 kPa
